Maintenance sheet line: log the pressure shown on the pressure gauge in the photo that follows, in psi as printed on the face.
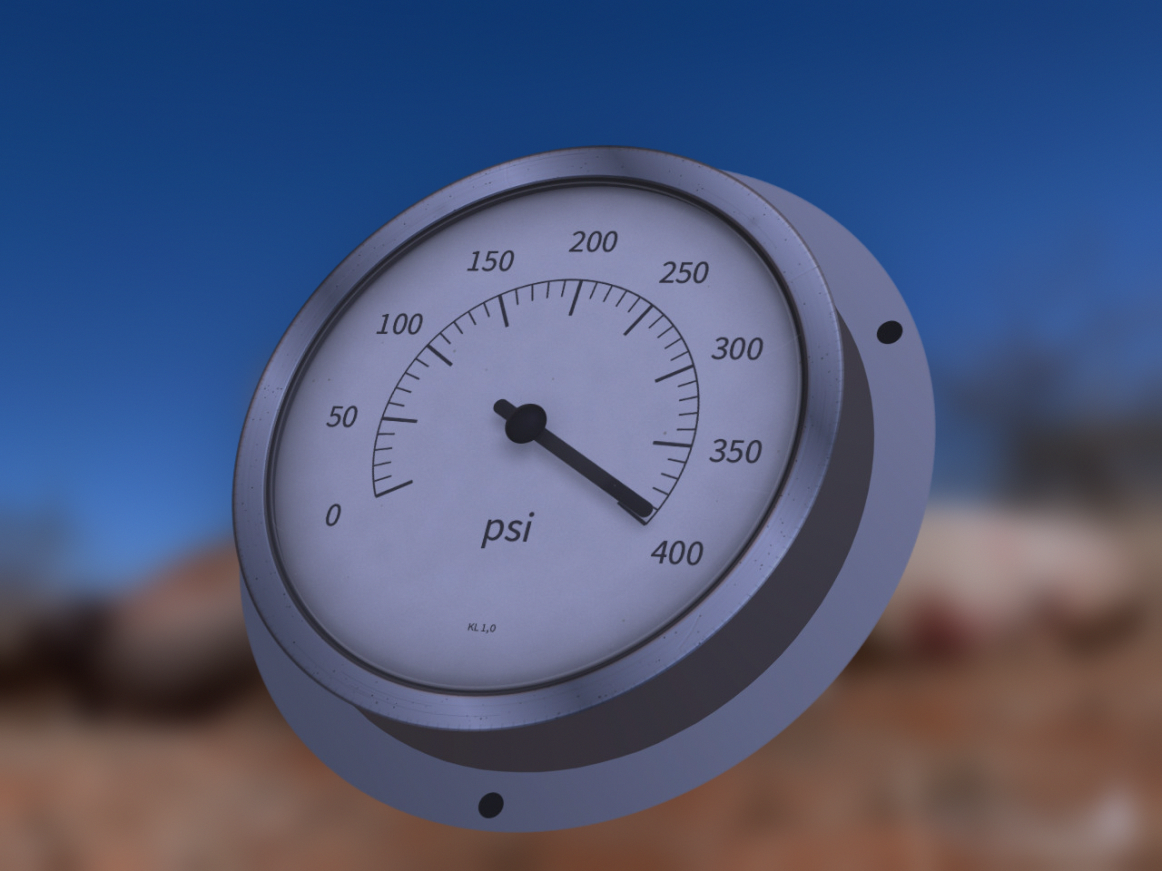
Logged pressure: 395 psi
